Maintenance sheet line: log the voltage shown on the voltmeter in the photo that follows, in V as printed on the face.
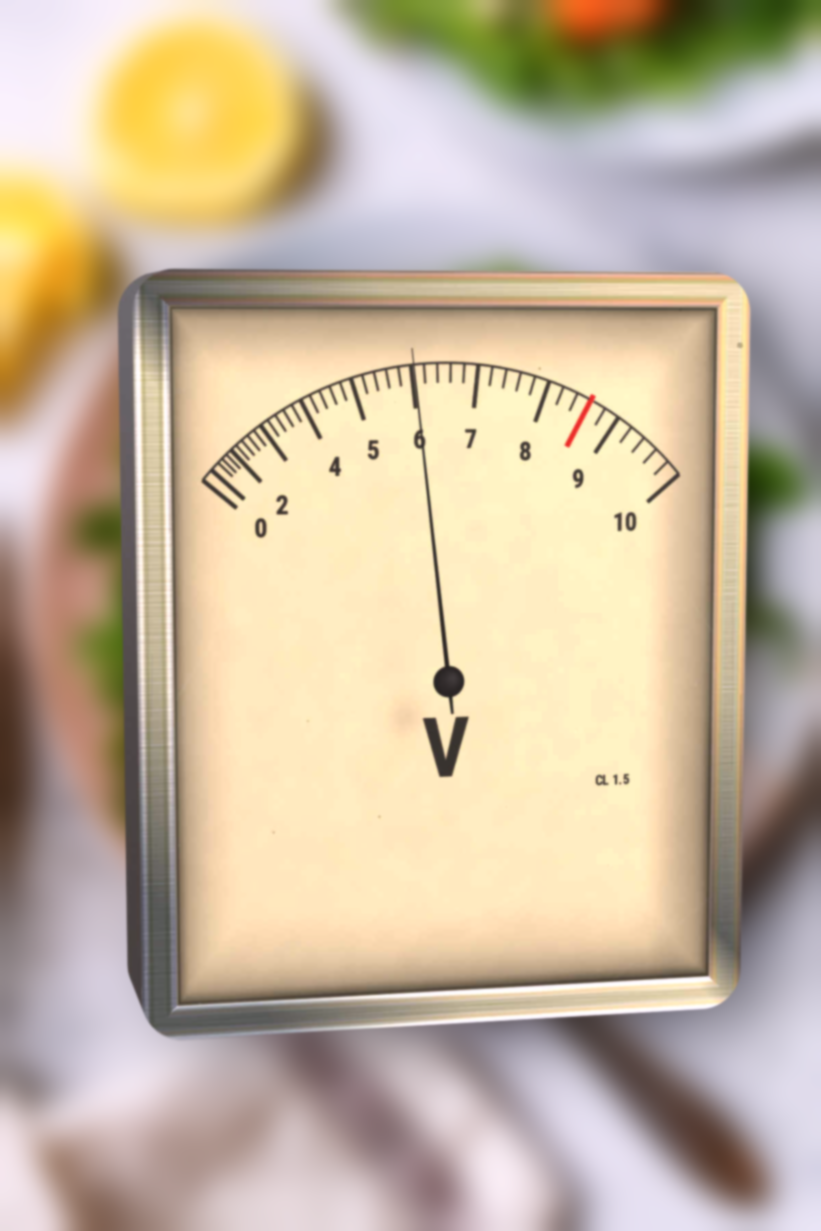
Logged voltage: 6 V
